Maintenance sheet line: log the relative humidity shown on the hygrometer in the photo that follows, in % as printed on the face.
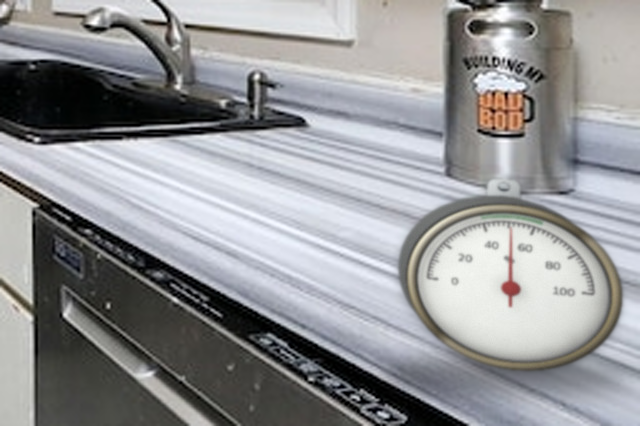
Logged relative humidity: 50 %
